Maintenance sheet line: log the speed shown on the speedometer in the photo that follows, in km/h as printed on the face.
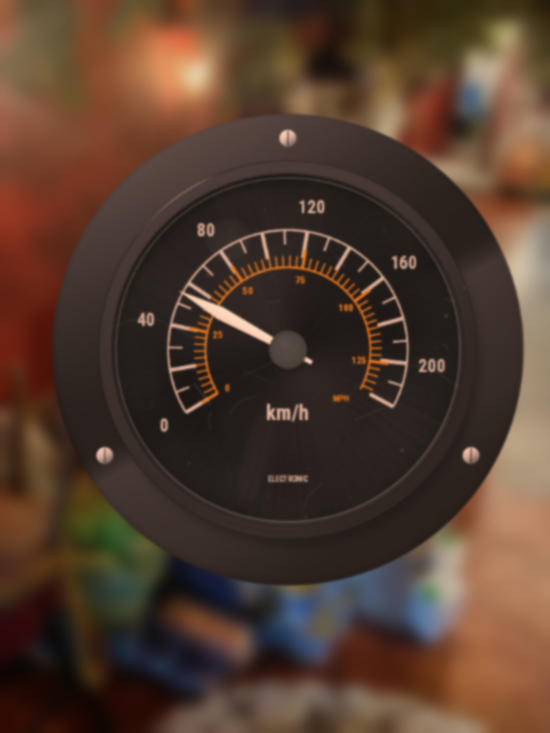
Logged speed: 55 km/h
